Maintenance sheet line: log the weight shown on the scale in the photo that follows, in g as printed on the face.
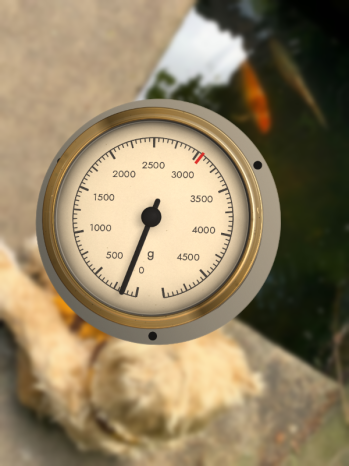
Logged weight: 150 g
